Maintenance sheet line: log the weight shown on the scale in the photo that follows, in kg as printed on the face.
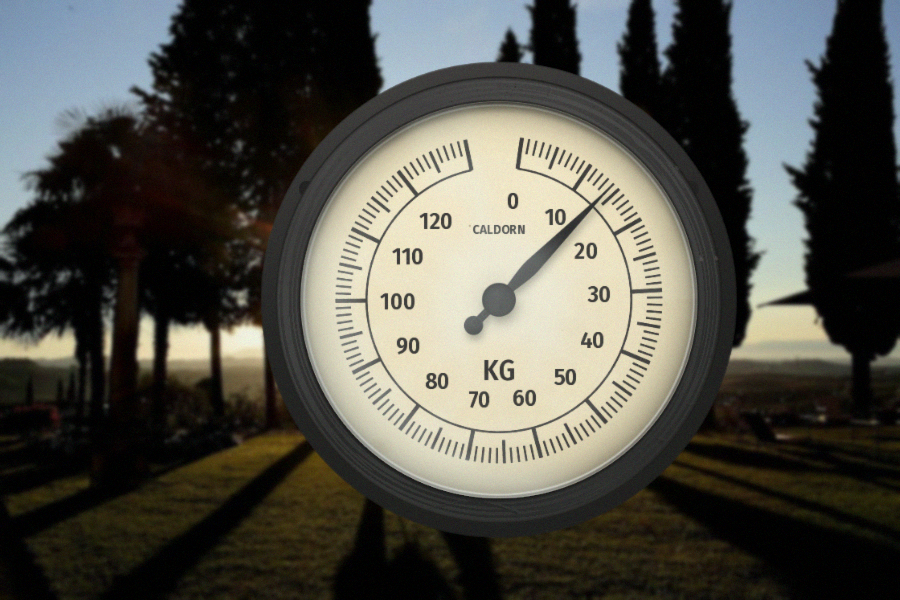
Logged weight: 14 kg
